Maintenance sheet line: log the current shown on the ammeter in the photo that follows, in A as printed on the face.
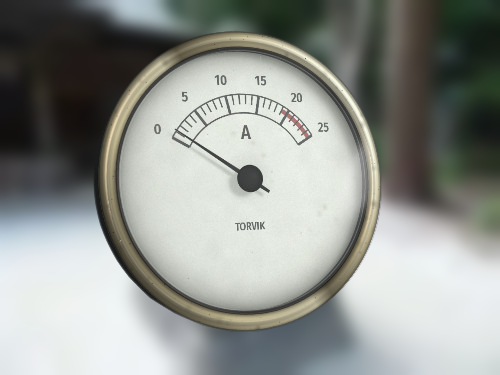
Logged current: 1 A
